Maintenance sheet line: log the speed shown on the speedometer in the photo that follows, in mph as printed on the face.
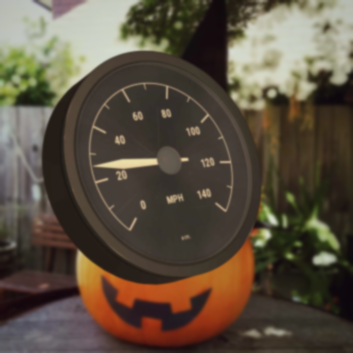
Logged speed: 25 mph
